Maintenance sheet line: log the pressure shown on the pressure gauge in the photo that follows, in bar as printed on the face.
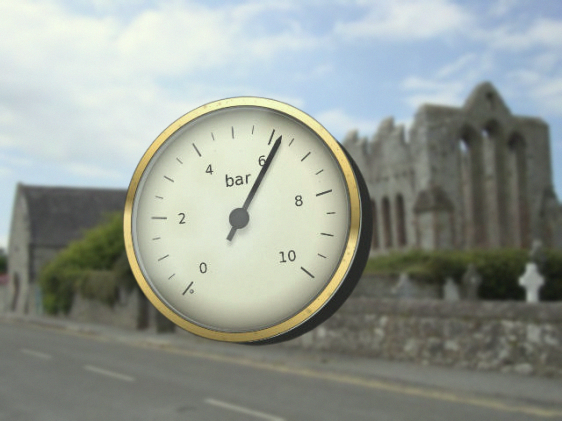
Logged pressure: 6.25 bar
